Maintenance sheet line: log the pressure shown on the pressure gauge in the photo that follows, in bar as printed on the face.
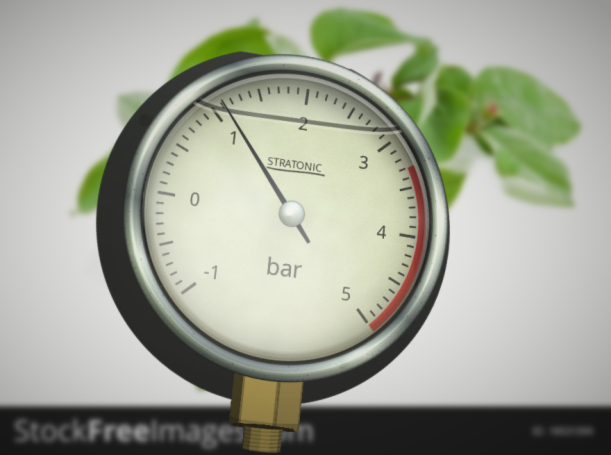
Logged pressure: 1.1 bar
